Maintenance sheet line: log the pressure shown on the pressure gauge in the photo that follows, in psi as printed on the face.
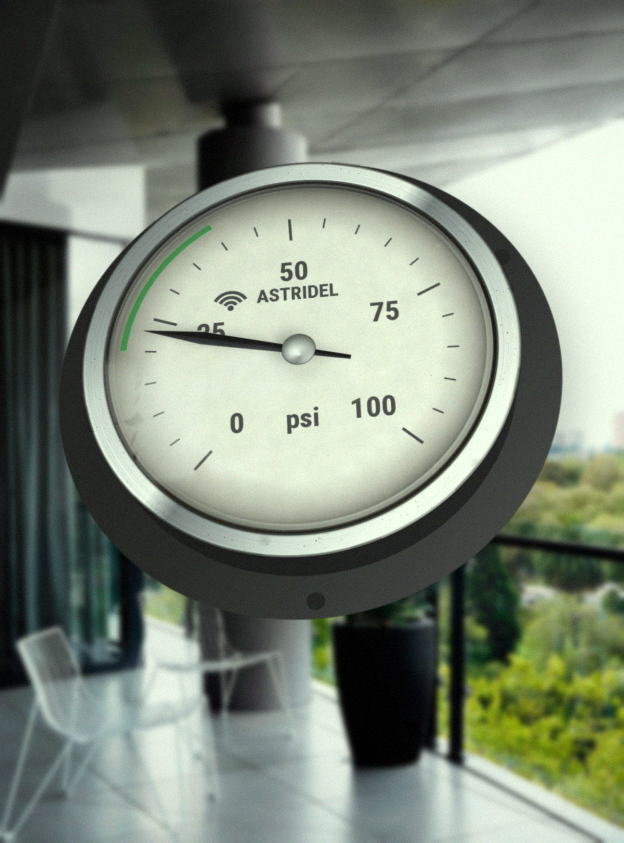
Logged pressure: 22.5 psi
